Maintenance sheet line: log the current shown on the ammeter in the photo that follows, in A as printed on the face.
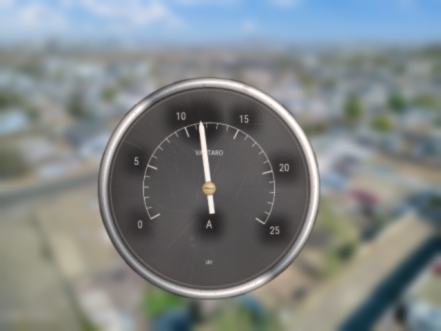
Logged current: 11.5 A
